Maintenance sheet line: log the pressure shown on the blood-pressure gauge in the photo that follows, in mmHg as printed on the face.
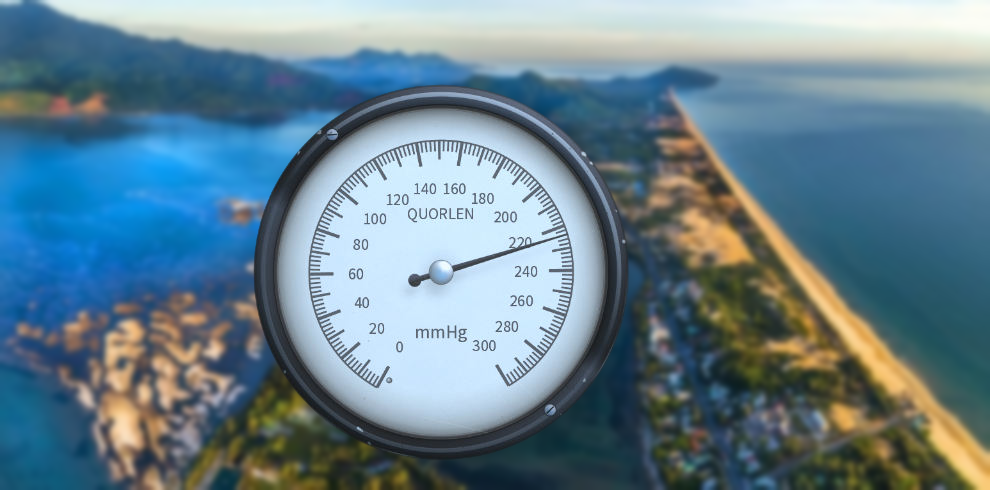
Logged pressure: 224 mmHg
